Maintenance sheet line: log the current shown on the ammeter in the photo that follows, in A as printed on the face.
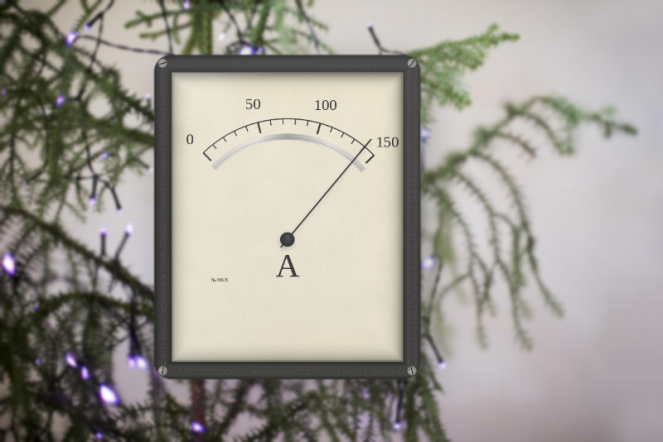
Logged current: 140 A
